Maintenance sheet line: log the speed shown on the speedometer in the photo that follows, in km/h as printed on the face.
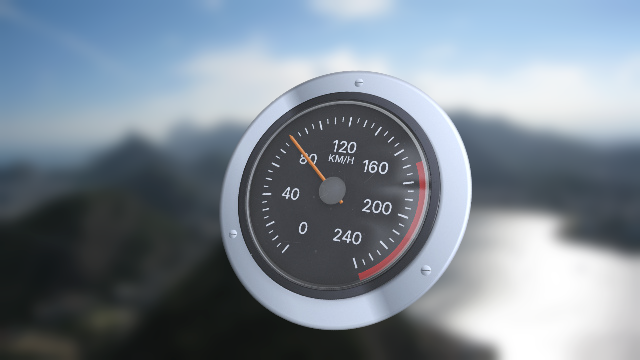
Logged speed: 80 km/h
